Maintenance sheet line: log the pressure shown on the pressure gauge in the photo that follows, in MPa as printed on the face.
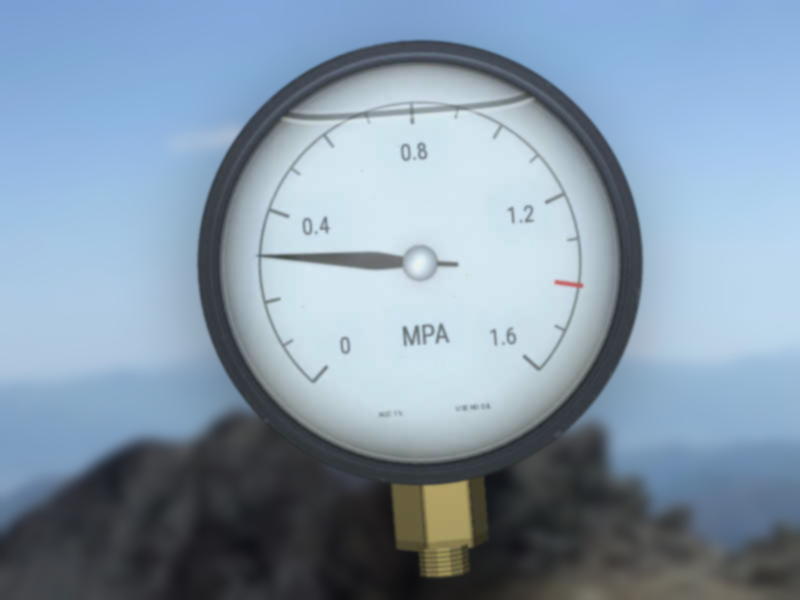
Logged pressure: 0.3 MPa
